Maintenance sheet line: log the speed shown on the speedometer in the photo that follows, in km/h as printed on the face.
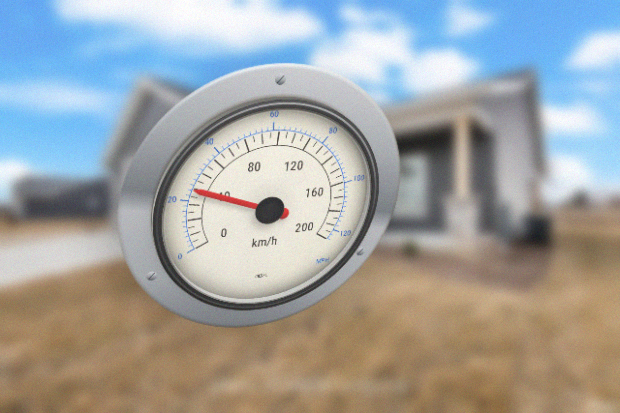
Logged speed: 40 km/h
